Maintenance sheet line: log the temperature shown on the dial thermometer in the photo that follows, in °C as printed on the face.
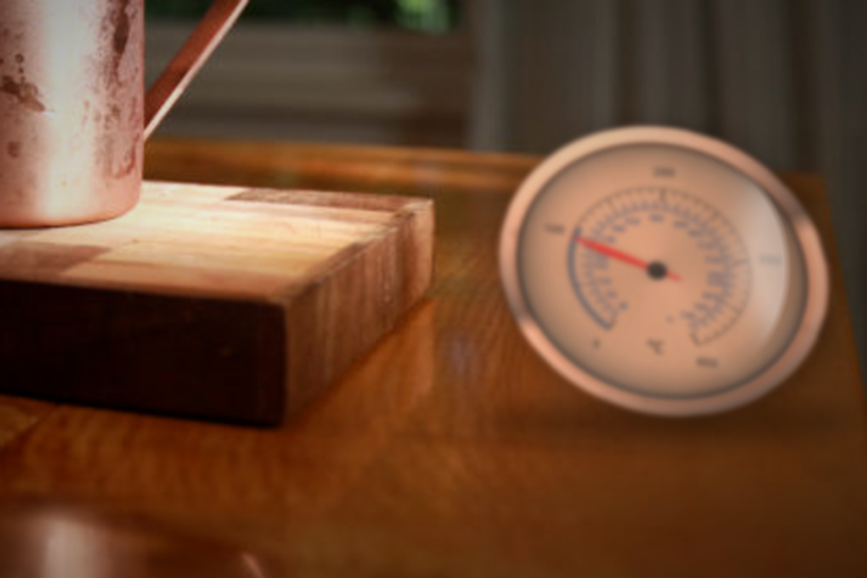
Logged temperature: 100 °C
